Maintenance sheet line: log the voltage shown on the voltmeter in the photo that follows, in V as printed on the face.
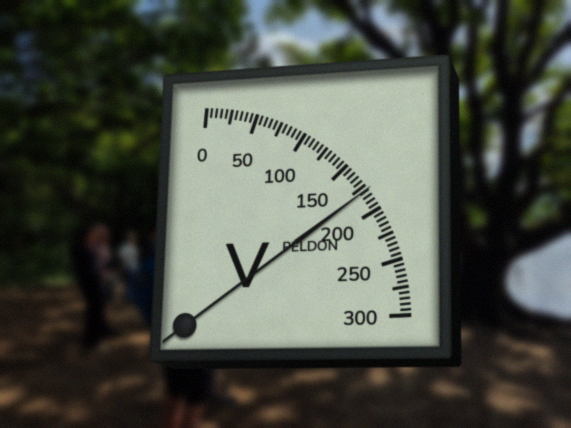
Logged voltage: 180 V
